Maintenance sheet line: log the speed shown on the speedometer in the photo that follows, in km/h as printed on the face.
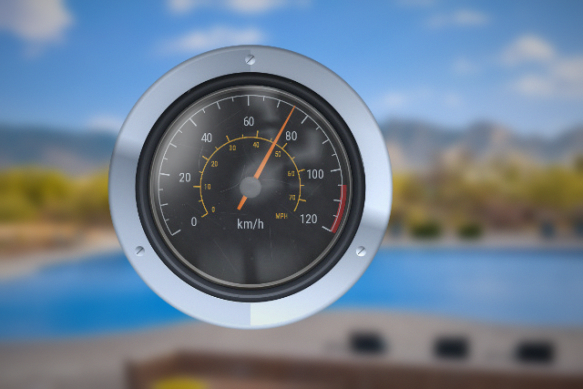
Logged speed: 75 km/h
